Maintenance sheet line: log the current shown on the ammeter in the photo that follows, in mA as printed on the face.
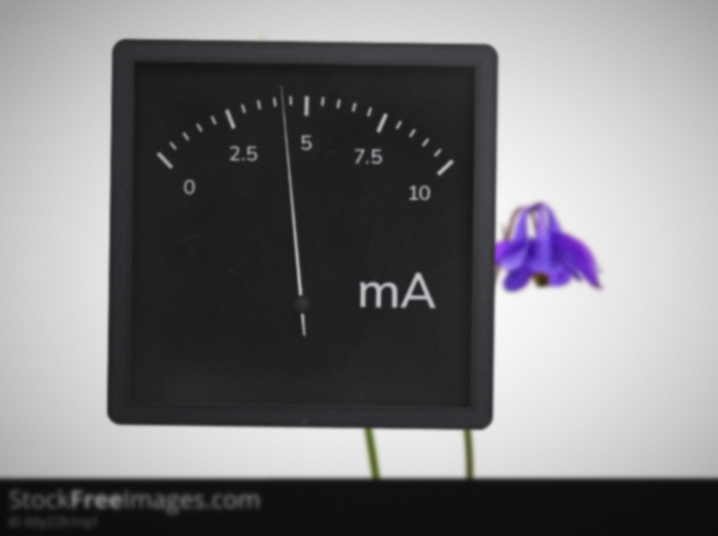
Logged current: 4.25 mA
